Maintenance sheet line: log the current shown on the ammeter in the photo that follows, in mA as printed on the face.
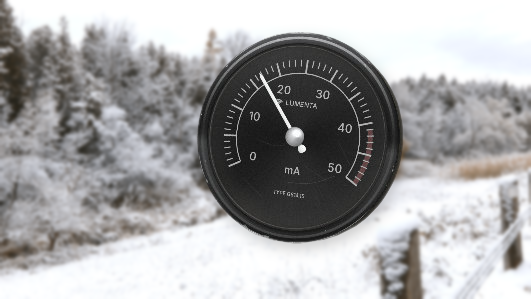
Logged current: 17 mA
